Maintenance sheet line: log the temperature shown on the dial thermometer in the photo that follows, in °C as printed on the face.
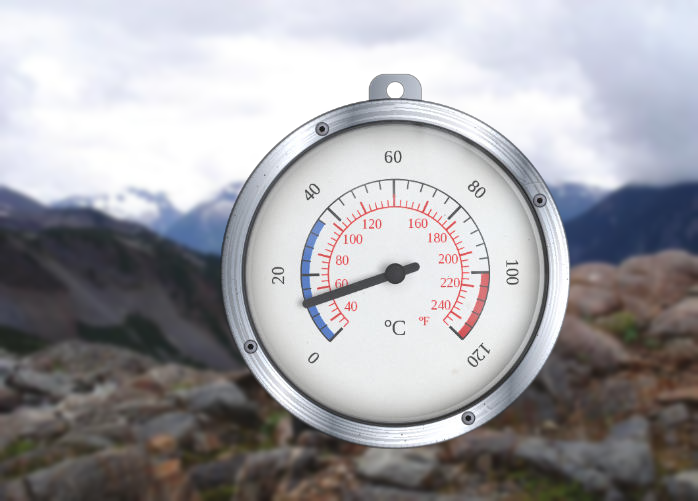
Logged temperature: 12 °C
